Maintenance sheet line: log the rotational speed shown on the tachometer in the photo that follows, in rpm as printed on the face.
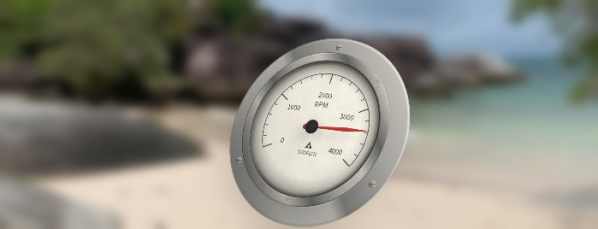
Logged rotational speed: 3400 rpm
